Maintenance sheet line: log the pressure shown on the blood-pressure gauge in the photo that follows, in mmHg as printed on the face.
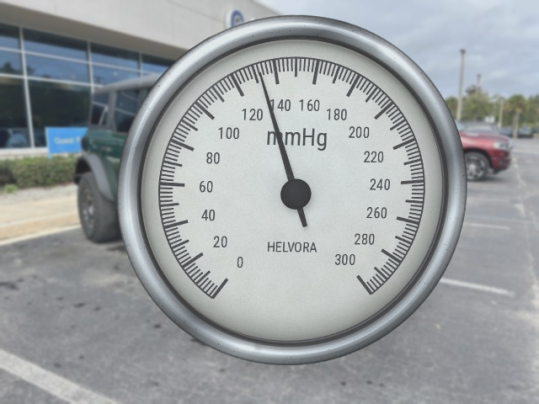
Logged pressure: 132 mmHg
